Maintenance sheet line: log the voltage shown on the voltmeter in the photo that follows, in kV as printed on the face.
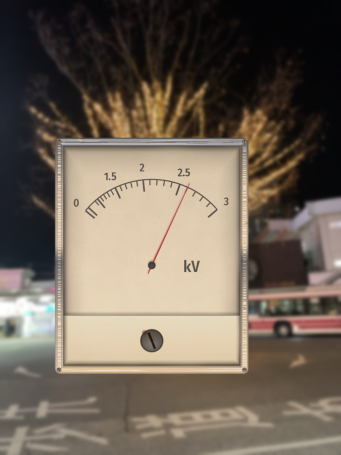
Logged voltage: 2.6 kV
